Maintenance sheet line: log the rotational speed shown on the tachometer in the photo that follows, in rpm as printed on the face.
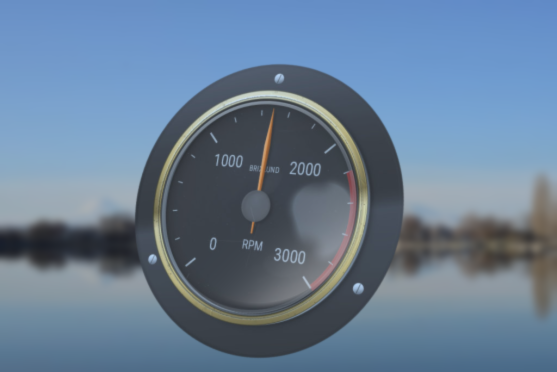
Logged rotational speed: 1500 rpm
